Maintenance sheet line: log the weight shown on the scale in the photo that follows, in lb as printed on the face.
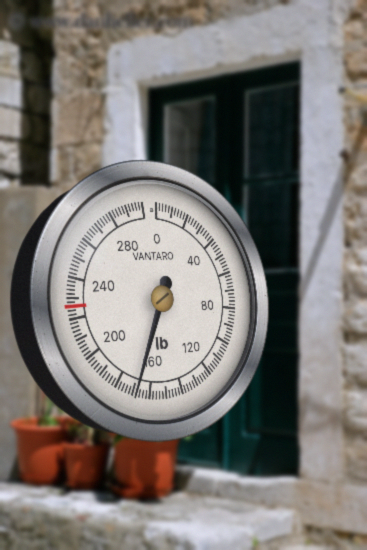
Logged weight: 170 lb
